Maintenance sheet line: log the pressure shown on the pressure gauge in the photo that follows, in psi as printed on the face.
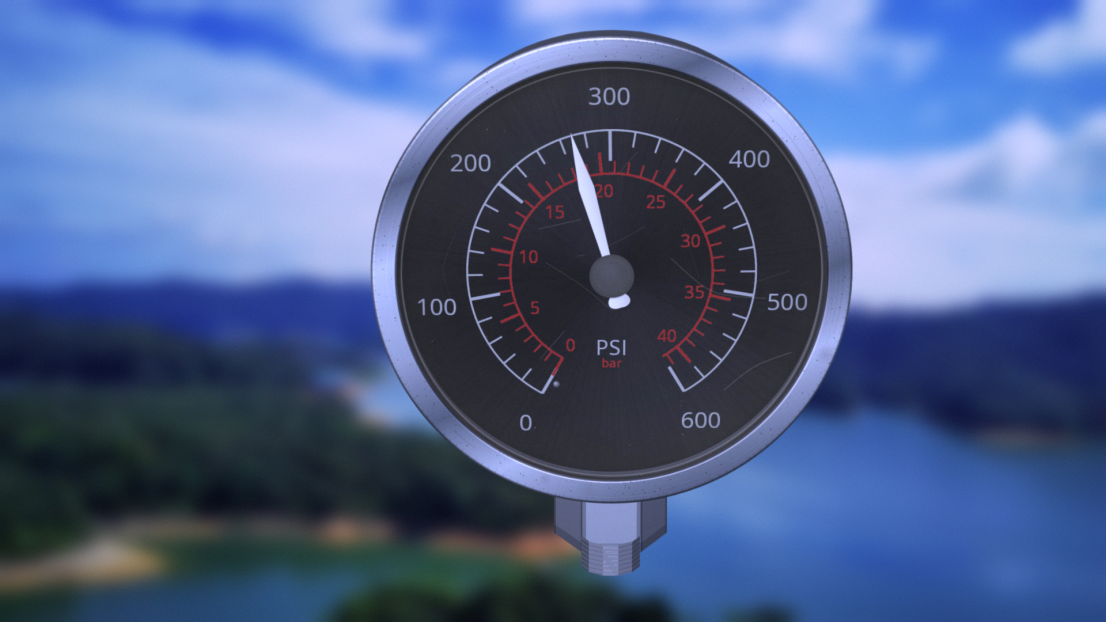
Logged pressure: 270 psi
